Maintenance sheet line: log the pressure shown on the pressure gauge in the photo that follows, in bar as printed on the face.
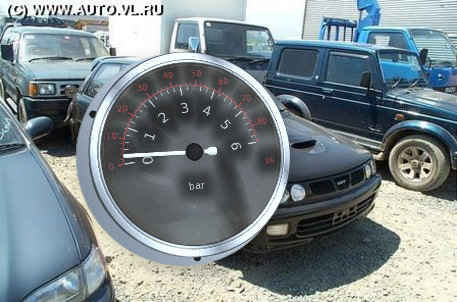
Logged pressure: 0.2 bar
